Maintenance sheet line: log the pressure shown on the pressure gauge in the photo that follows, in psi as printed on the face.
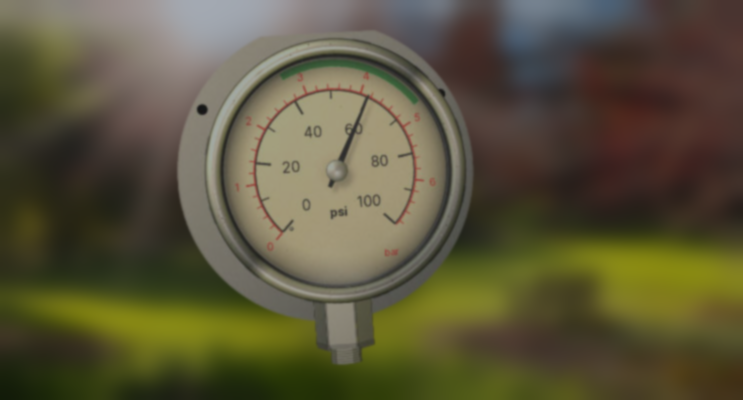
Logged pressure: 60 psi
